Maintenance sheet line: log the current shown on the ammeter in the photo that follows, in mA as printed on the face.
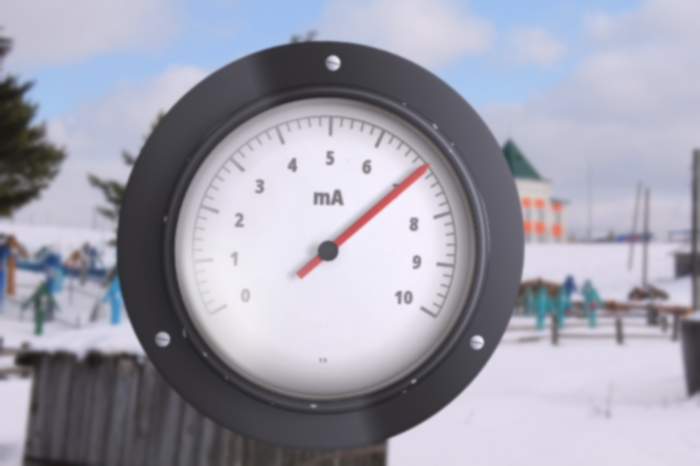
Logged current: 7 mA
